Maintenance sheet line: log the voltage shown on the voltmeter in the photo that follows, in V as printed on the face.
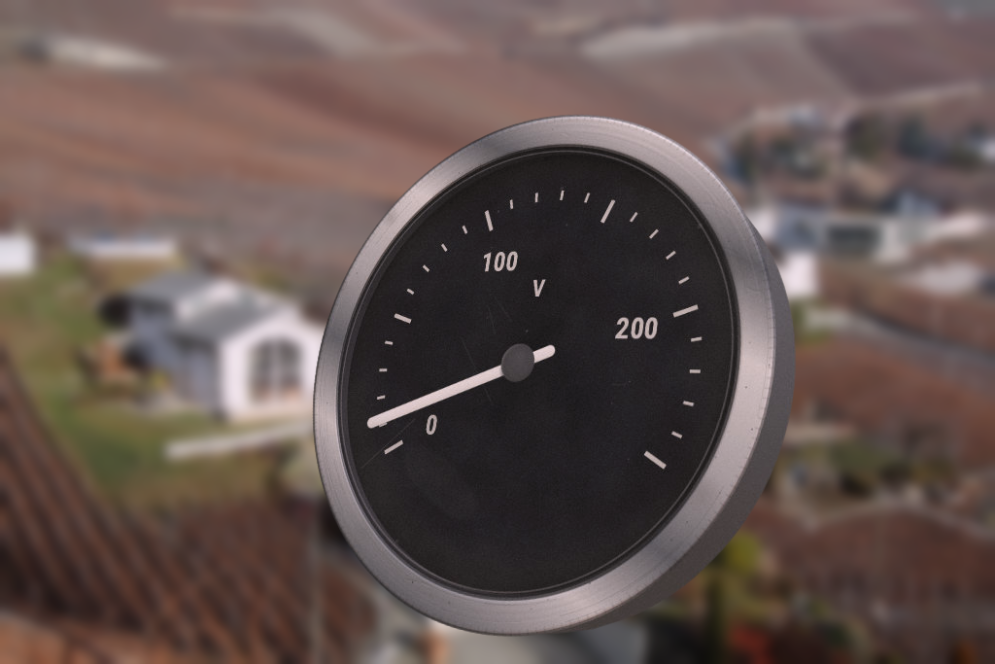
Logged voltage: 10 V
